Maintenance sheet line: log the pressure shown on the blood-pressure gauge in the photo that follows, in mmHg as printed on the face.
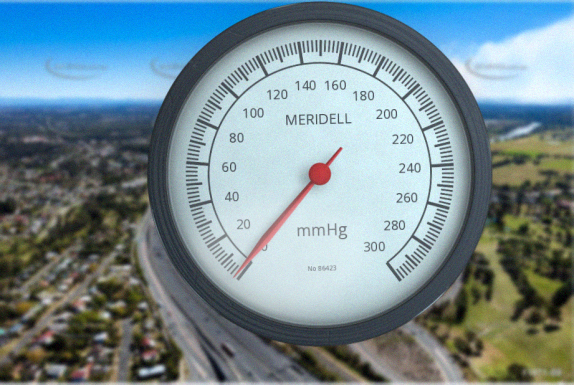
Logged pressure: 2 mmHg
